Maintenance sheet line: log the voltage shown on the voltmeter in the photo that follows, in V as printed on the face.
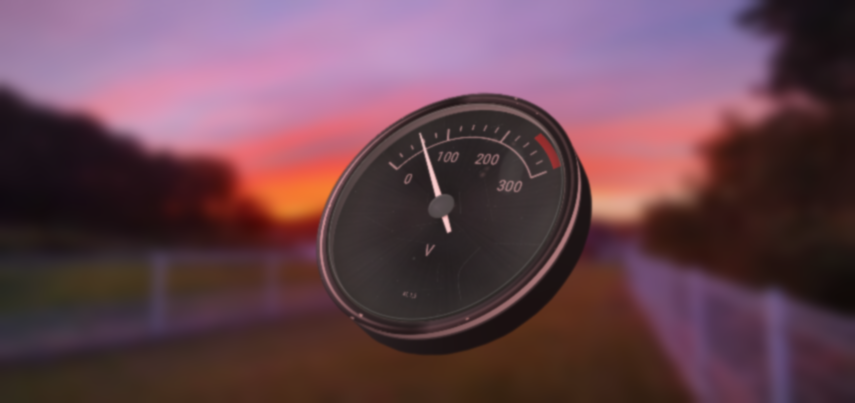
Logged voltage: 60 V
